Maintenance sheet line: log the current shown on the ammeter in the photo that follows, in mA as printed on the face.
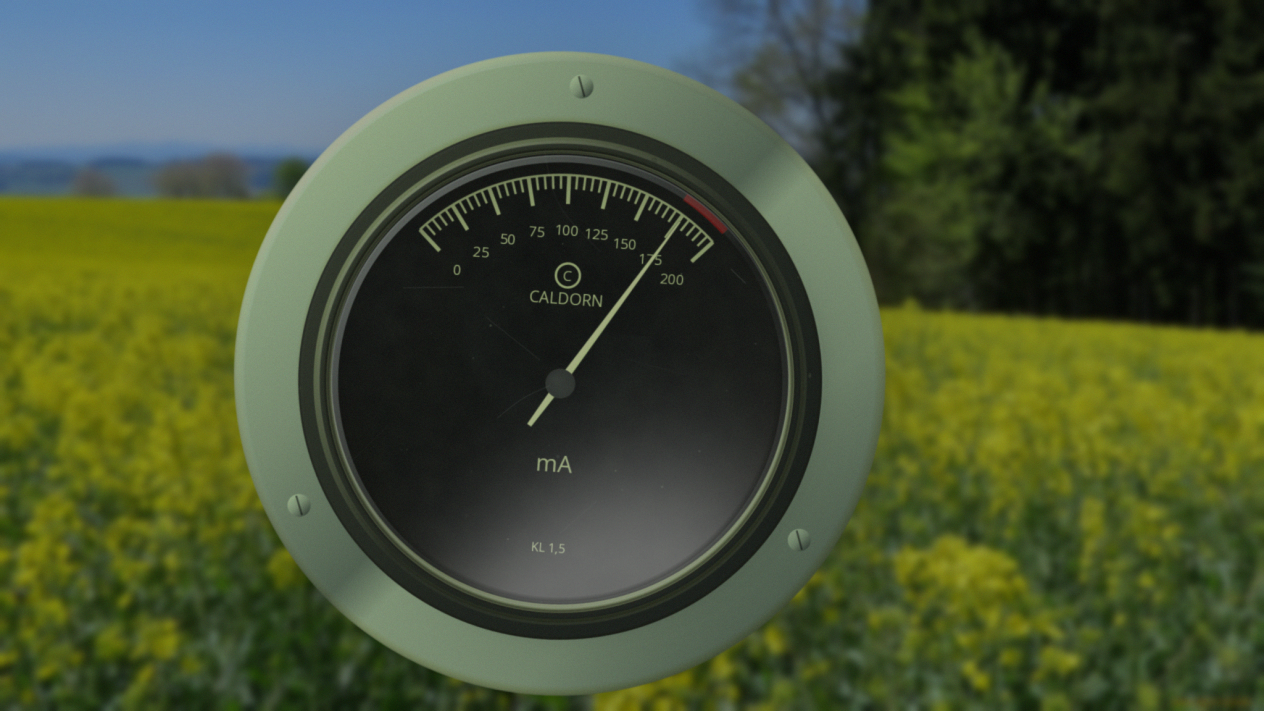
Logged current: 175 mA
